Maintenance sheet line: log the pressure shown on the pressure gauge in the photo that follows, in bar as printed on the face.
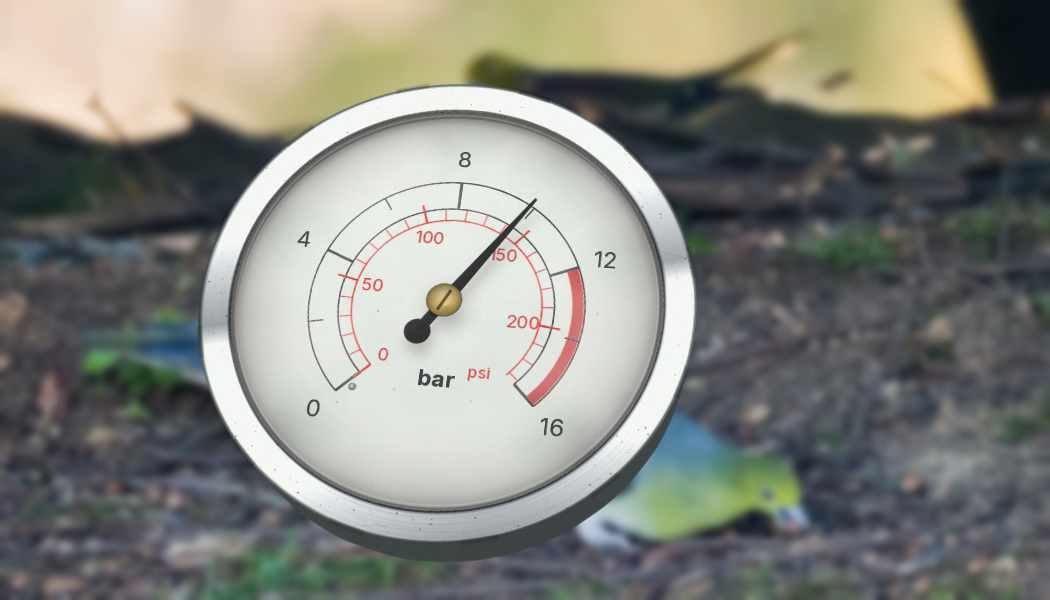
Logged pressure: 10 bar
